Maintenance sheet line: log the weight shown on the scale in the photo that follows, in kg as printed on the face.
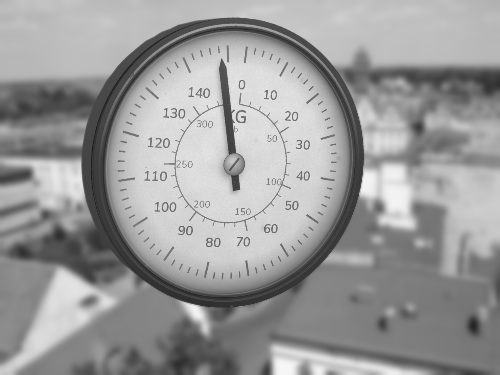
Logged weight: 148 kg
